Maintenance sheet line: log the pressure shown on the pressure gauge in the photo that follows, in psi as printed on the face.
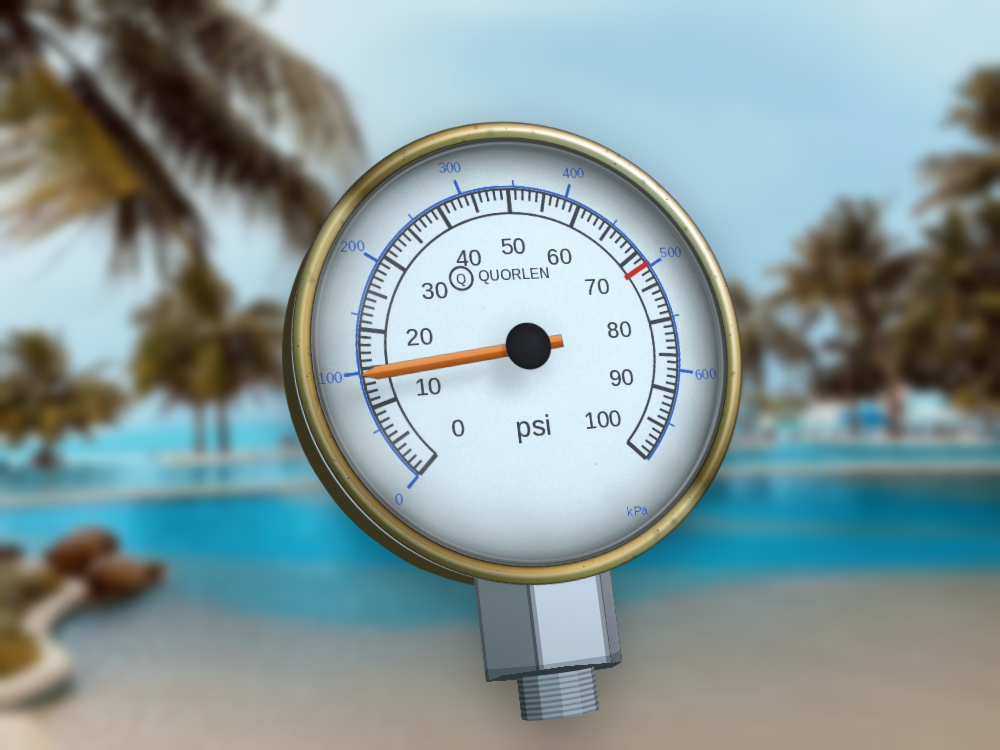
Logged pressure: 14 psi
